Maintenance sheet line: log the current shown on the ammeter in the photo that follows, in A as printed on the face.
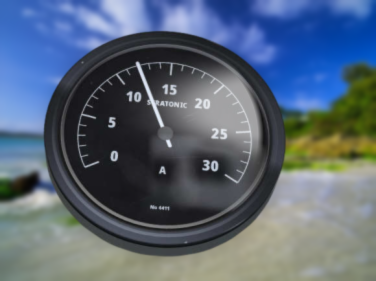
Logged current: 12 A
